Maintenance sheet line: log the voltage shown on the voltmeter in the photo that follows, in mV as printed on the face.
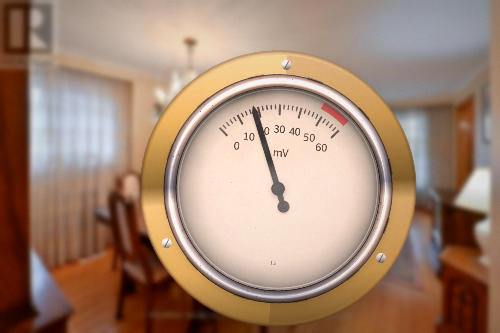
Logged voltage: 18 mV
